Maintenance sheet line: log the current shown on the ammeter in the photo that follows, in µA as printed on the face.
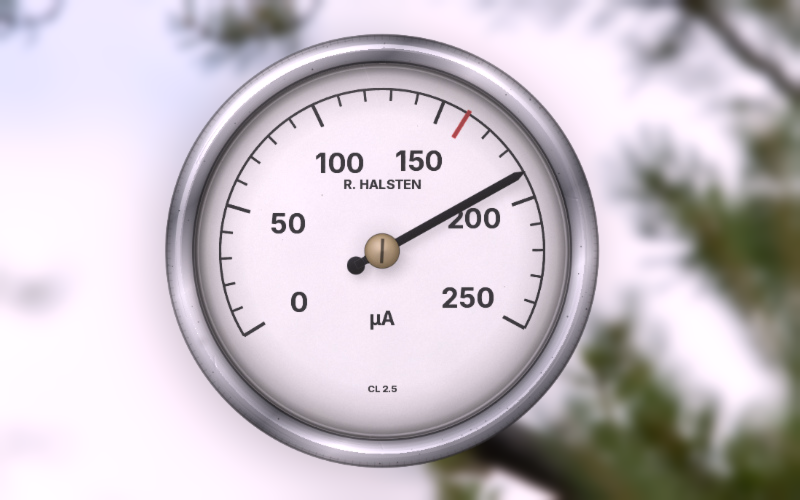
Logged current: 190 µA
